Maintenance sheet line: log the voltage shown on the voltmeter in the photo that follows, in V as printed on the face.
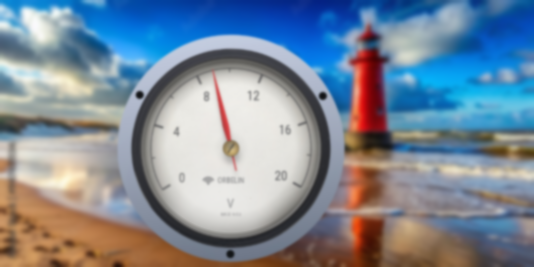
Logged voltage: 9 V
